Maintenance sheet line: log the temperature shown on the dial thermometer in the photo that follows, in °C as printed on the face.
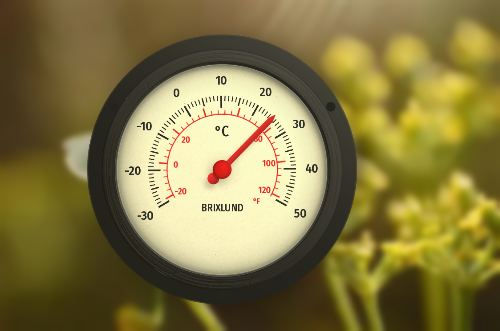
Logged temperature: 25 °C
